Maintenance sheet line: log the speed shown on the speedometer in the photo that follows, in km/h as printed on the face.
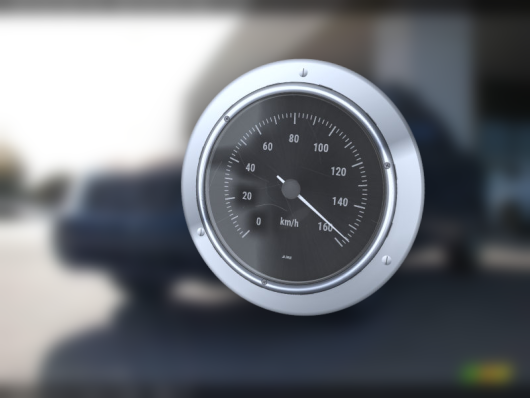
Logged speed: 156 km/h
